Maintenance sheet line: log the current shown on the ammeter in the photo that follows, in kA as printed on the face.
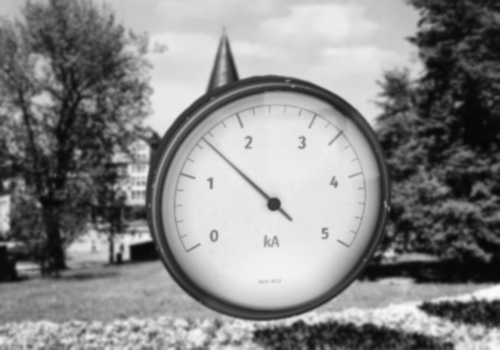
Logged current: 1.5 kA
